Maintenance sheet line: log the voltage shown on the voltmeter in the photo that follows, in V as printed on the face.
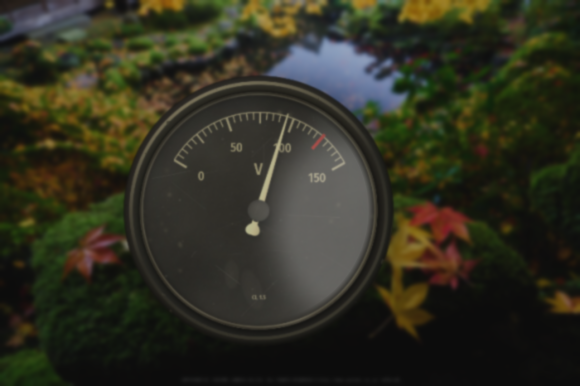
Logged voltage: 95 V
